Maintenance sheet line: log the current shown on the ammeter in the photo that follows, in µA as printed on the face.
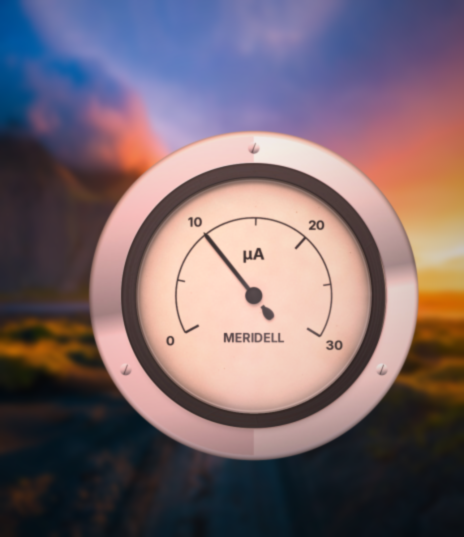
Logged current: 10 µA
